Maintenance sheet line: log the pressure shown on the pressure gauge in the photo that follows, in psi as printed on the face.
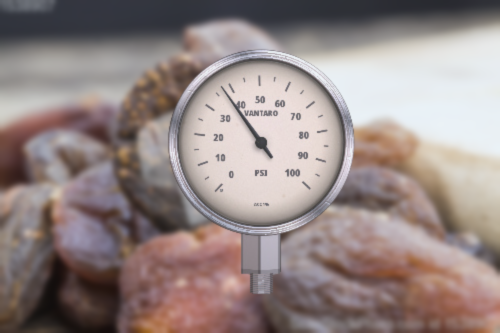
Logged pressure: 37.5 psi
